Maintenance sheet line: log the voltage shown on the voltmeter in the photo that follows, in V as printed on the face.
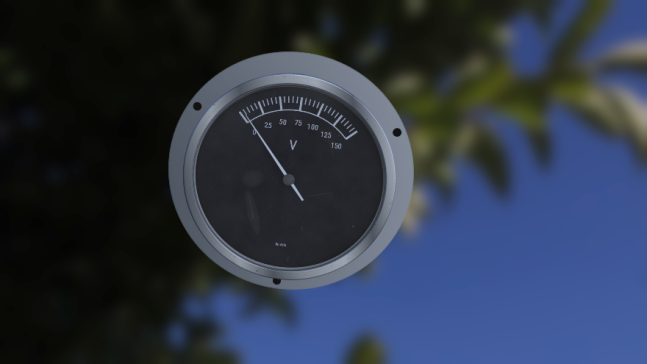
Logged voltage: 5 V
